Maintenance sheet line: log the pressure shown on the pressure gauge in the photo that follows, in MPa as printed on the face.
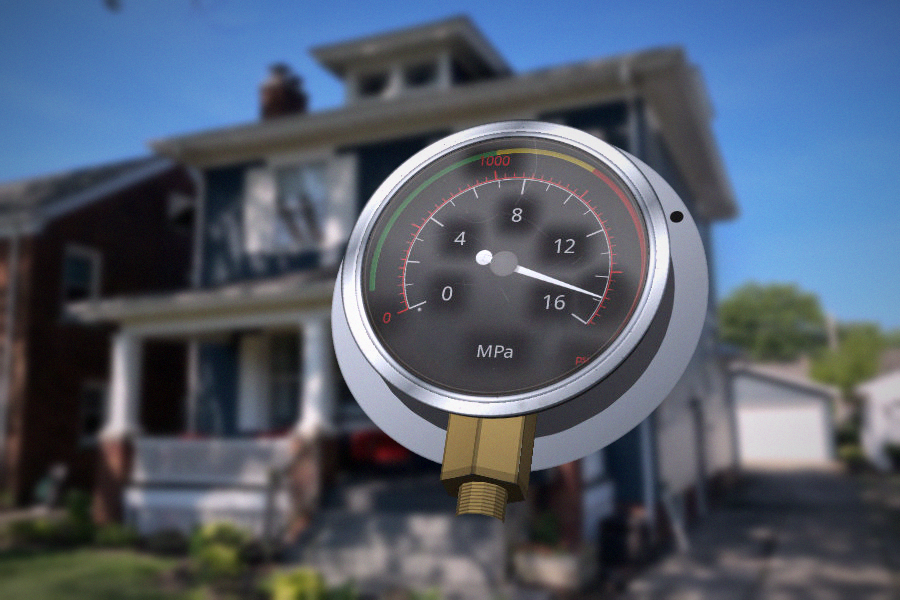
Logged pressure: 15 MPa
